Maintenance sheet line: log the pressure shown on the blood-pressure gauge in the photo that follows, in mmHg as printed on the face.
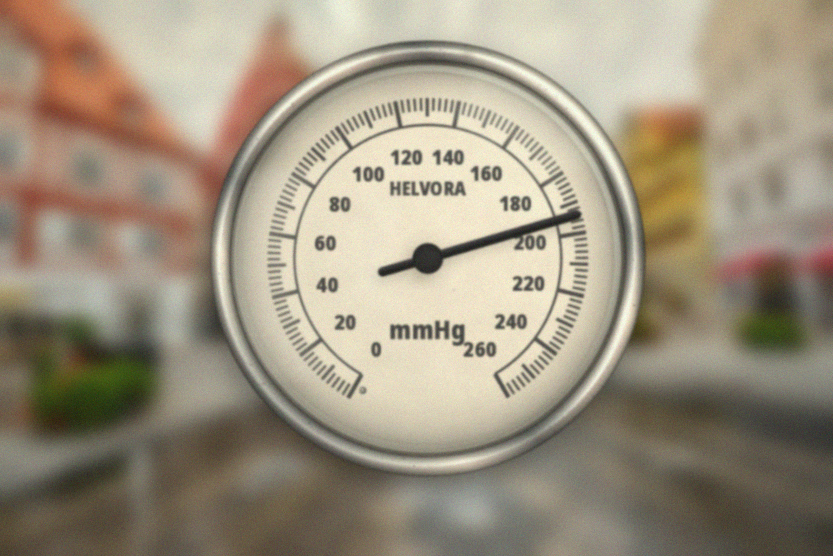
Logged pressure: 194 mmHg
